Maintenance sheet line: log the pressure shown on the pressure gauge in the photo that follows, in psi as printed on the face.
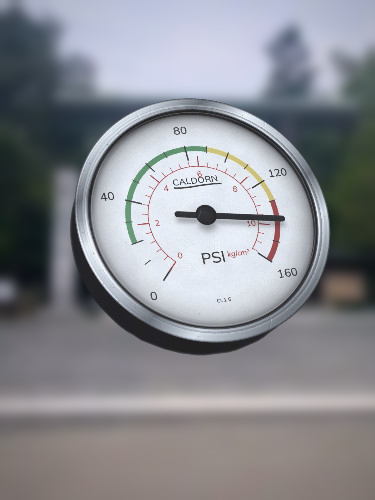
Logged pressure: 140 psi
